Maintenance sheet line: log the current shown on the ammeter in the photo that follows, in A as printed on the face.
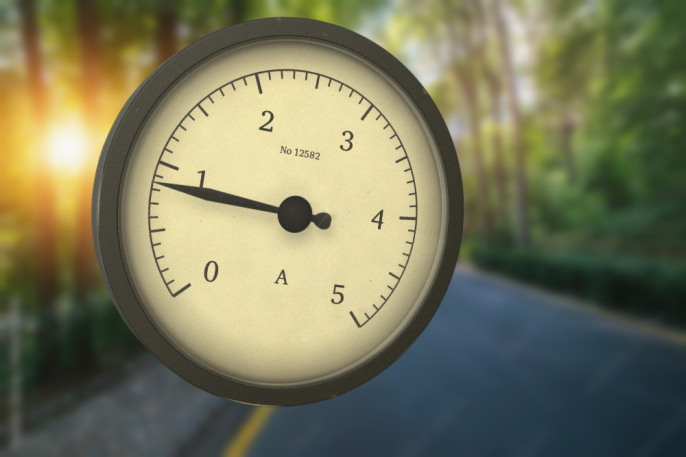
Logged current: 0.85 A
